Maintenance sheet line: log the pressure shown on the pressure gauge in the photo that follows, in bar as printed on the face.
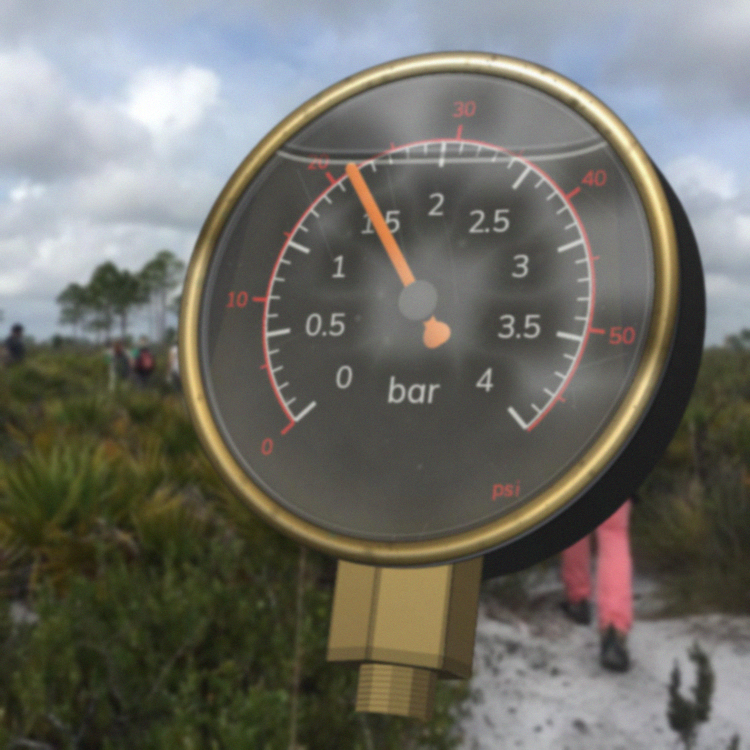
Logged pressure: 1.5 bar
